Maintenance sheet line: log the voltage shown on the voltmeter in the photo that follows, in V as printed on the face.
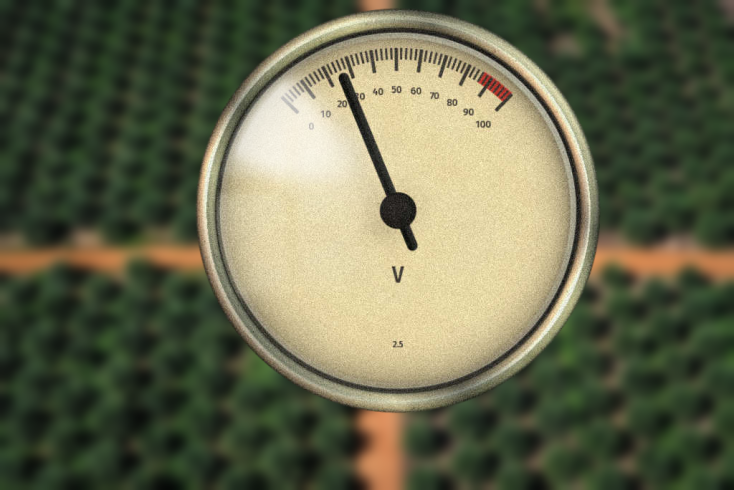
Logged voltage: 26 V
